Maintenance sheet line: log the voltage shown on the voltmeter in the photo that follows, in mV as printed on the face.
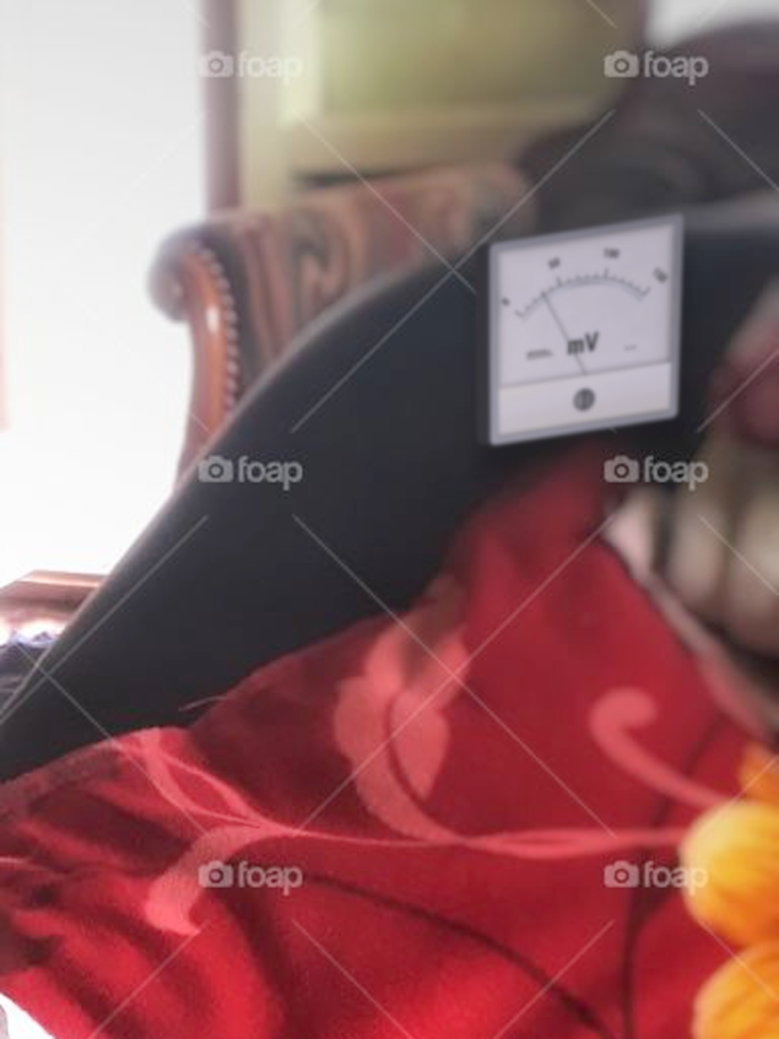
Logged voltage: 30 mV
